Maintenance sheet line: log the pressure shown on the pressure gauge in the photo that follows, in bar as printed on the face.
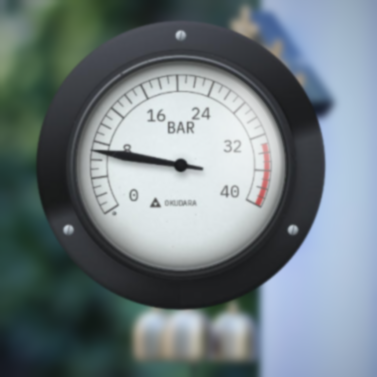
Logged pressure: 7 bar
